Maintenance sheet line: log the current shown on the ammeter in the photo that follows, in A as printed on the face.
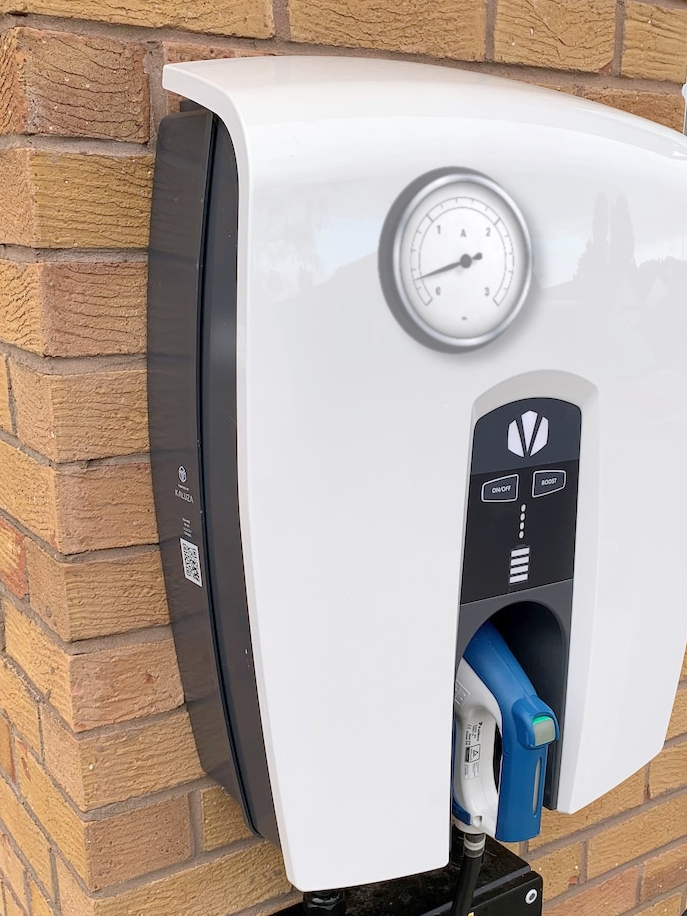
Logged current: 0.3 A
